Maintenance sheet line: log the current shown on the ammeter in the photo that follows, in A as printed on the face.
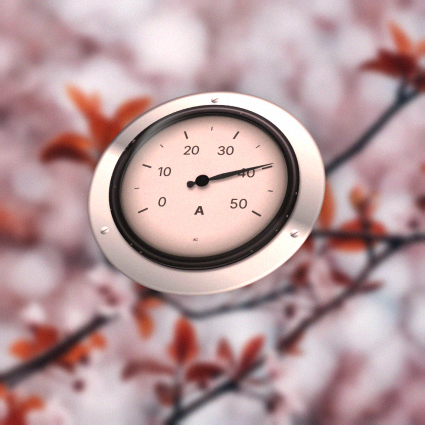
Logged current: 40 A
